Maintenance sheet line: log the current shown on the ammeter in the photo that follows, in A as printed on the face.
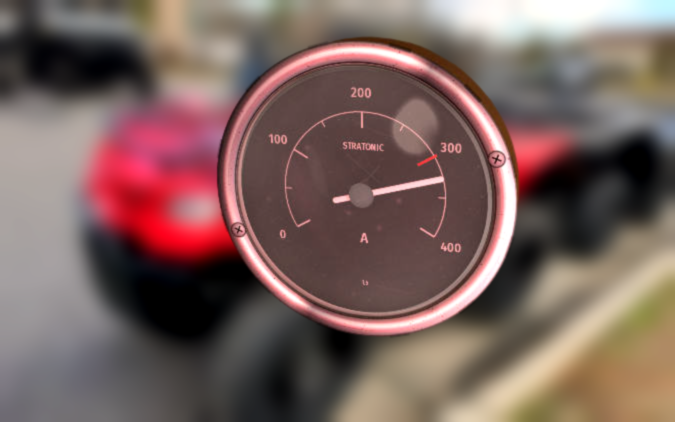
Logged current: 325 A
